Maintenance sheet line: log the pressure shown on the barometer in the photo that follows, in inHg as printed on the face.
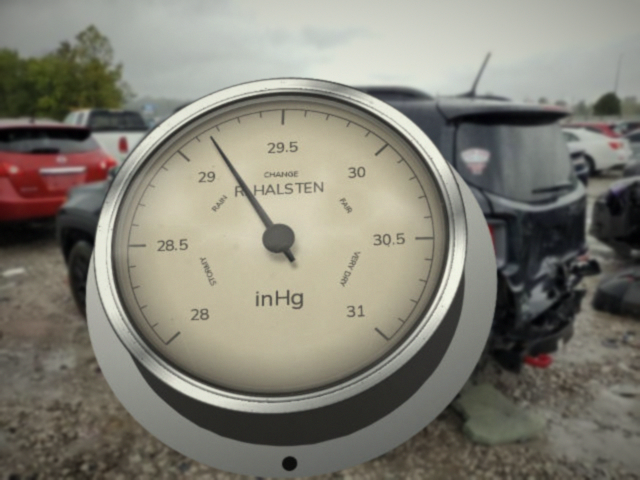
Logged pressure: 29.15 inHg
